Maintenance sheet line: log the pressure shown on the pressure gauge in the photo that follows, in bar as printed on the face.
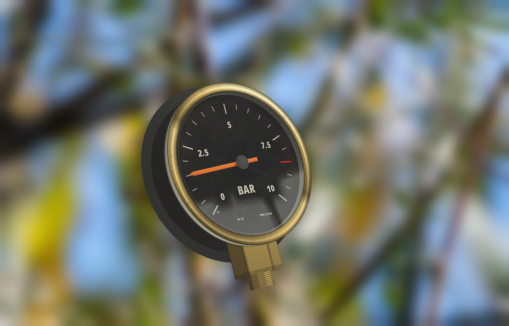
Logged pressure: 1.5 bar
